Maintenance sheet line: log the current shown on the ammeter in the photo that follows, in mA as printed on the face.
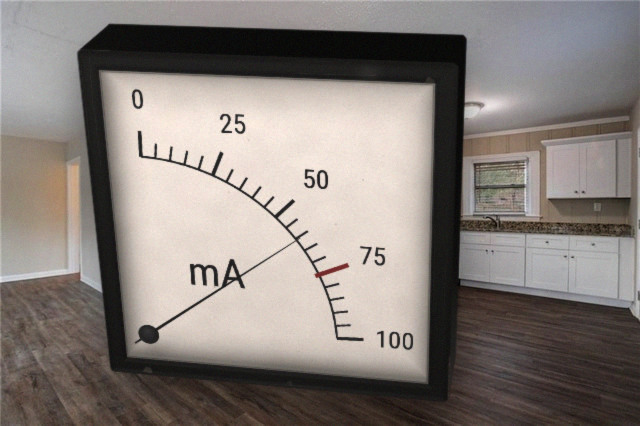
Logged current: 60 mA
